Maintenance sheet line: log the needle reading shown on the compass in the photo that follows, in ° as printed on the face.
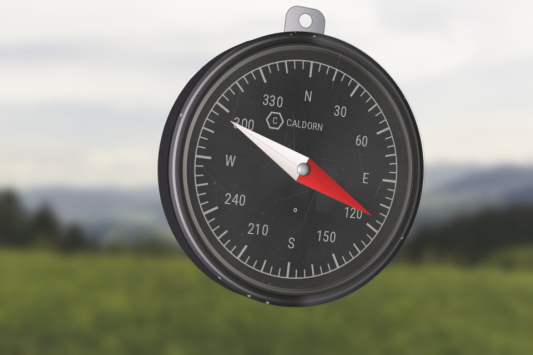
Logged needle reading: 115 °
